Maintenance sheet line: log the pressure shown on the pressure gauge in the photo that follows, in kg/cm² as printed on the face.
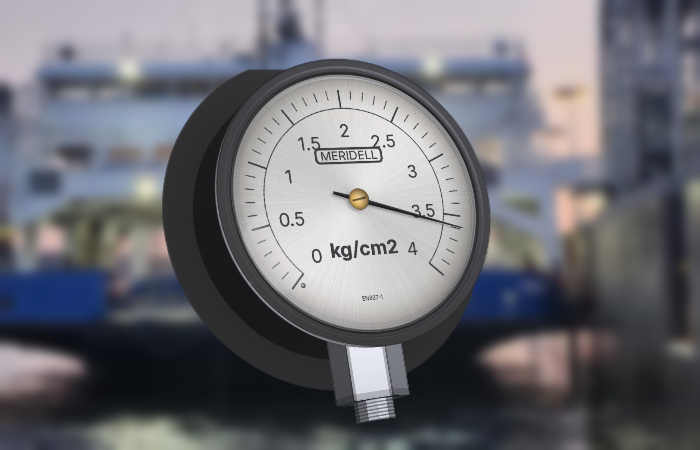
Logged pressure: 3.6 kg/cm²
